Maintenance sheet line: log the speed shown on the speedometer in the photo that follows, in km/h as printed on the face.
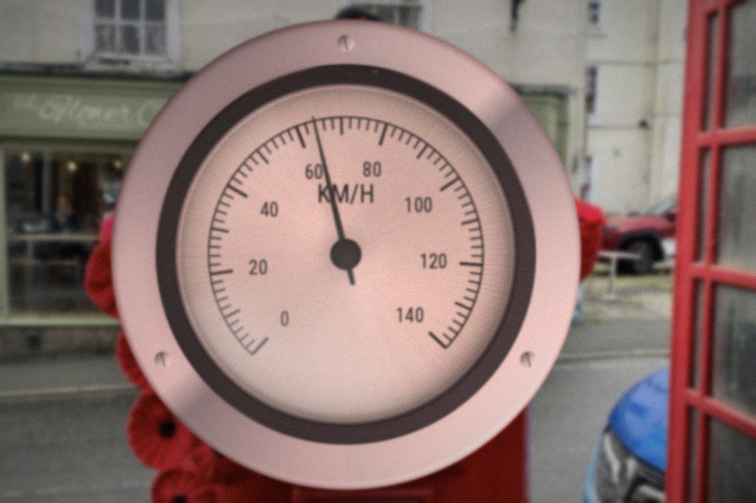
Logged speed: 64 km/h
